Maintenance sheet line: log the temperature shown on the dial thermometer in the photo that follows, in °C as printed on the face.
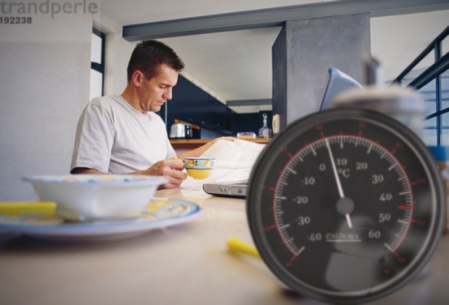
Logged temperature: 5 °C
